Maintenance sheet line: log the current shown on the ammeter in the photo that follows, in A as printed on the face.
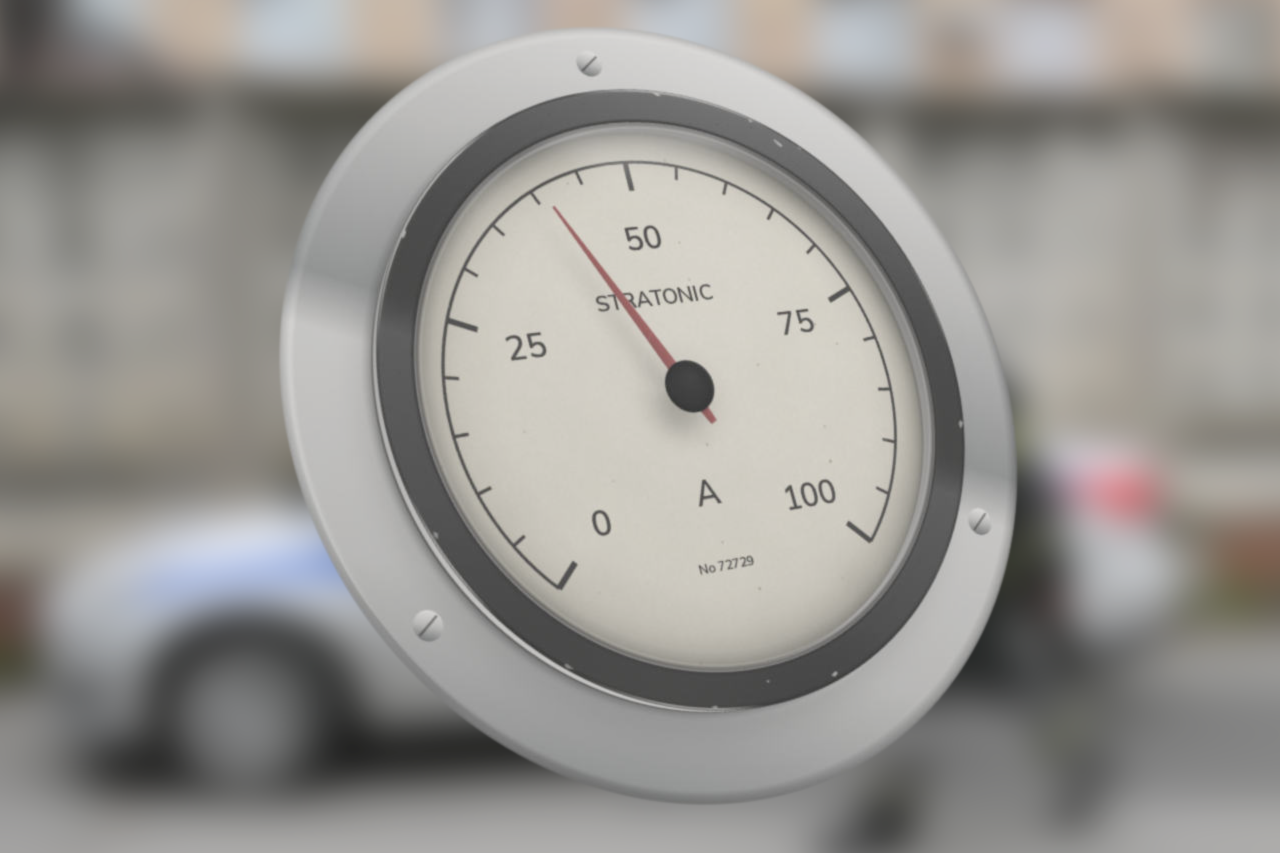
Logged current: 40 A
